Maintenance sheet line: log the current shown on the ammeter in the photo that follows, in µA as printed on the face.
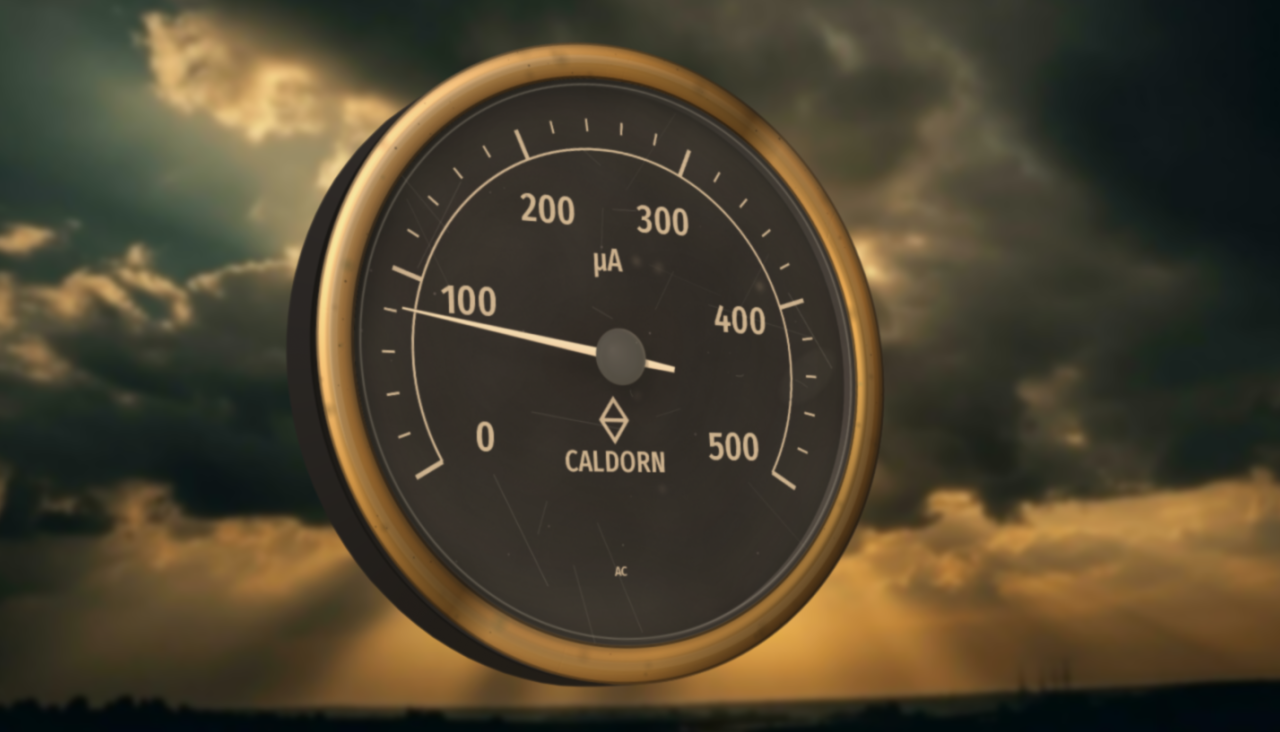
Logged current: 80 µA
